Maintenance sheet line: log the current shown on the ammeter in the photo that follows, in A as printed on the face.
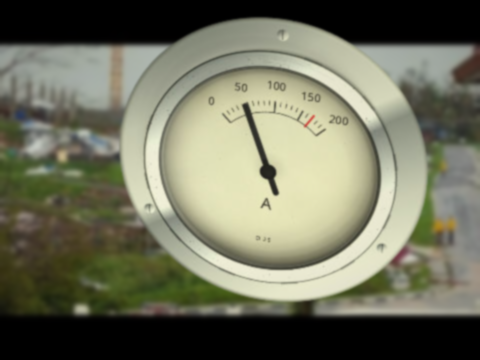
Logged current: 50 A
